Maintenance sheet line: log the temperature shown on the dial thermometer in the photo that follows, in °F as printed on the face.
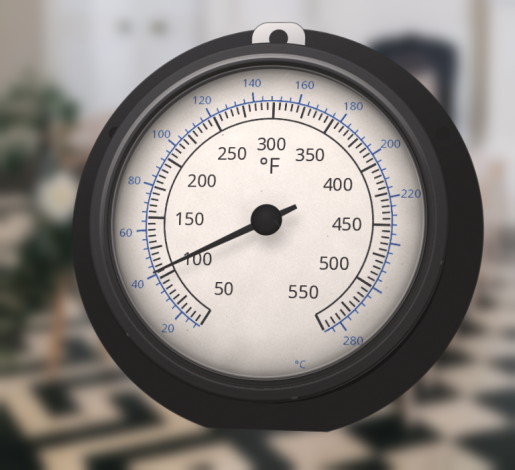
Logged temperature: 105 °F
